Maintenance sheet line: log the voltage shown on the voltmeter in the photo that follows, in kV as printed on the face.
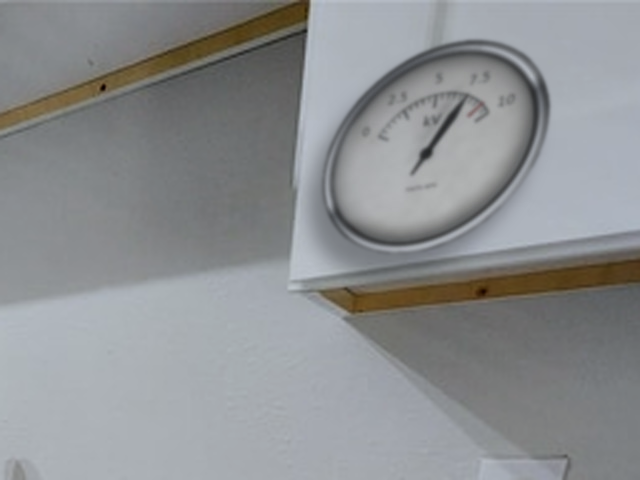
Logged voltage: 7.5 kV
